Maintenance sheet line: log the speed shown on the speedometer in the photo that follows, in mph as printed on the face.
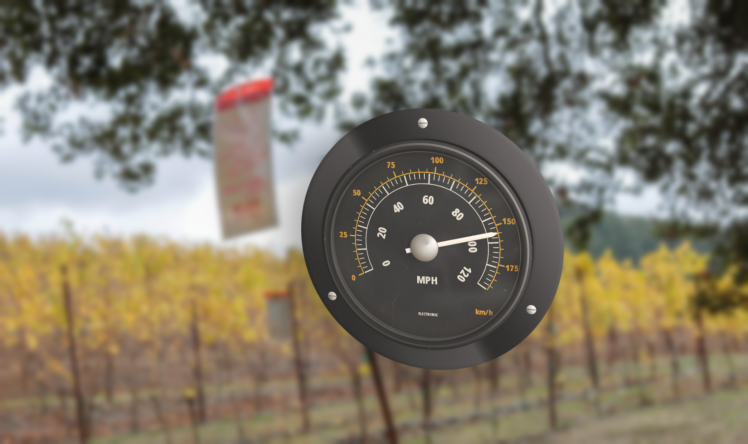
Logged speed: 96 mph
